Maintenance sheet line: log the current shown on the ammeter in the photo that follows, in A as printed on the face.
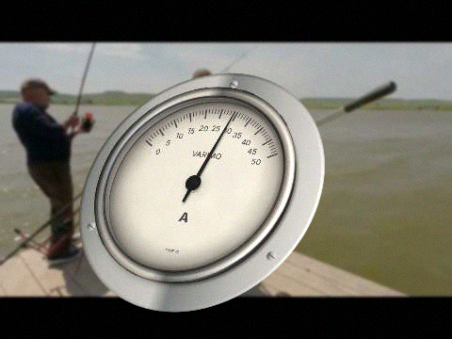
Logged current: 30 A
